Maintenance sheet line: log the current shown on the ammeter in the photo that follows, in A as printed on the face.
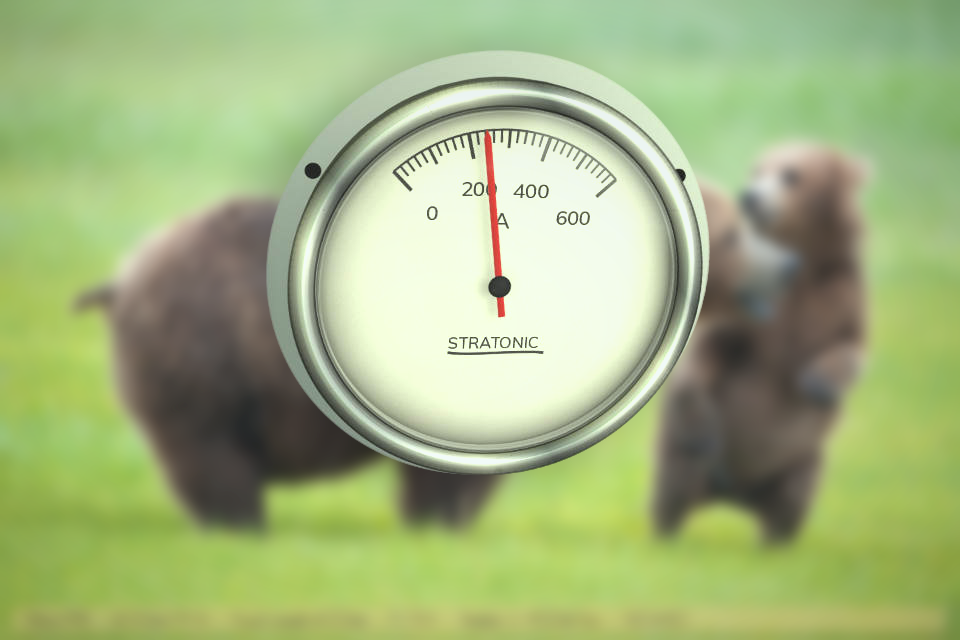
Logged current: 240 A
